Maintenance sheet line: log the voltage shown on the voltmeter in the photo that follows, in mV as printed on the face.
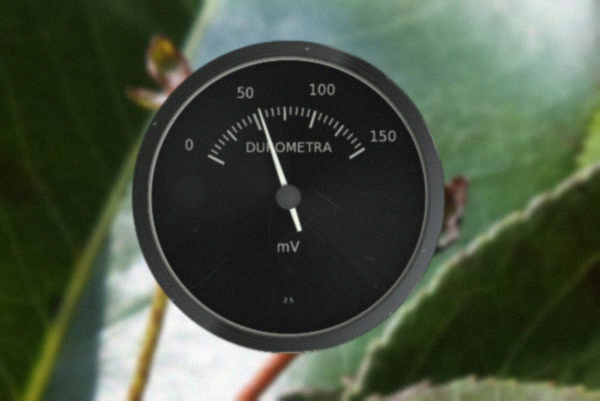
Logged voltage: 55 mV
